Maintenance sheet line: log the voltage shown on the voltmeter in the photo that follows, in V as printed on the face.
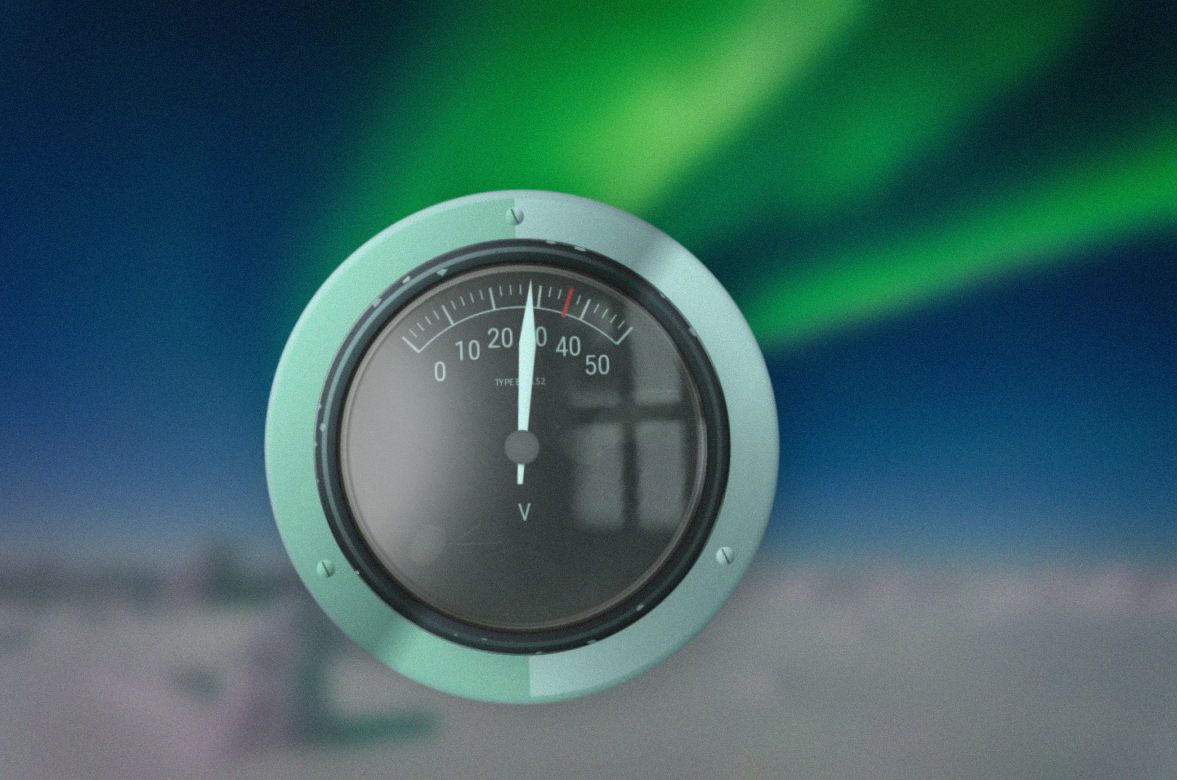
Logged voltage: 28 V
